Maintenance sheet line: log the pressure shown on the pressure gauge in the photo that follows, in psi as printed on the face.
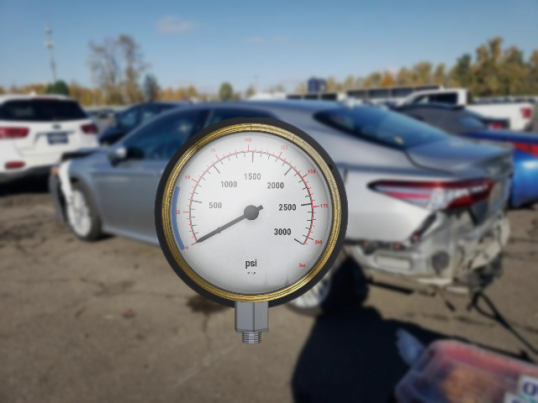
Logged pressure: 0 psi
